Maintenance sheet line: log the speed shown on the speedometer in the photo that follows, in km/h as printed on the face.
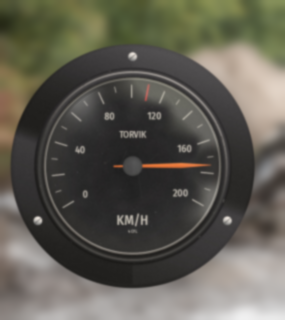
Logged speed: 175 km/h
